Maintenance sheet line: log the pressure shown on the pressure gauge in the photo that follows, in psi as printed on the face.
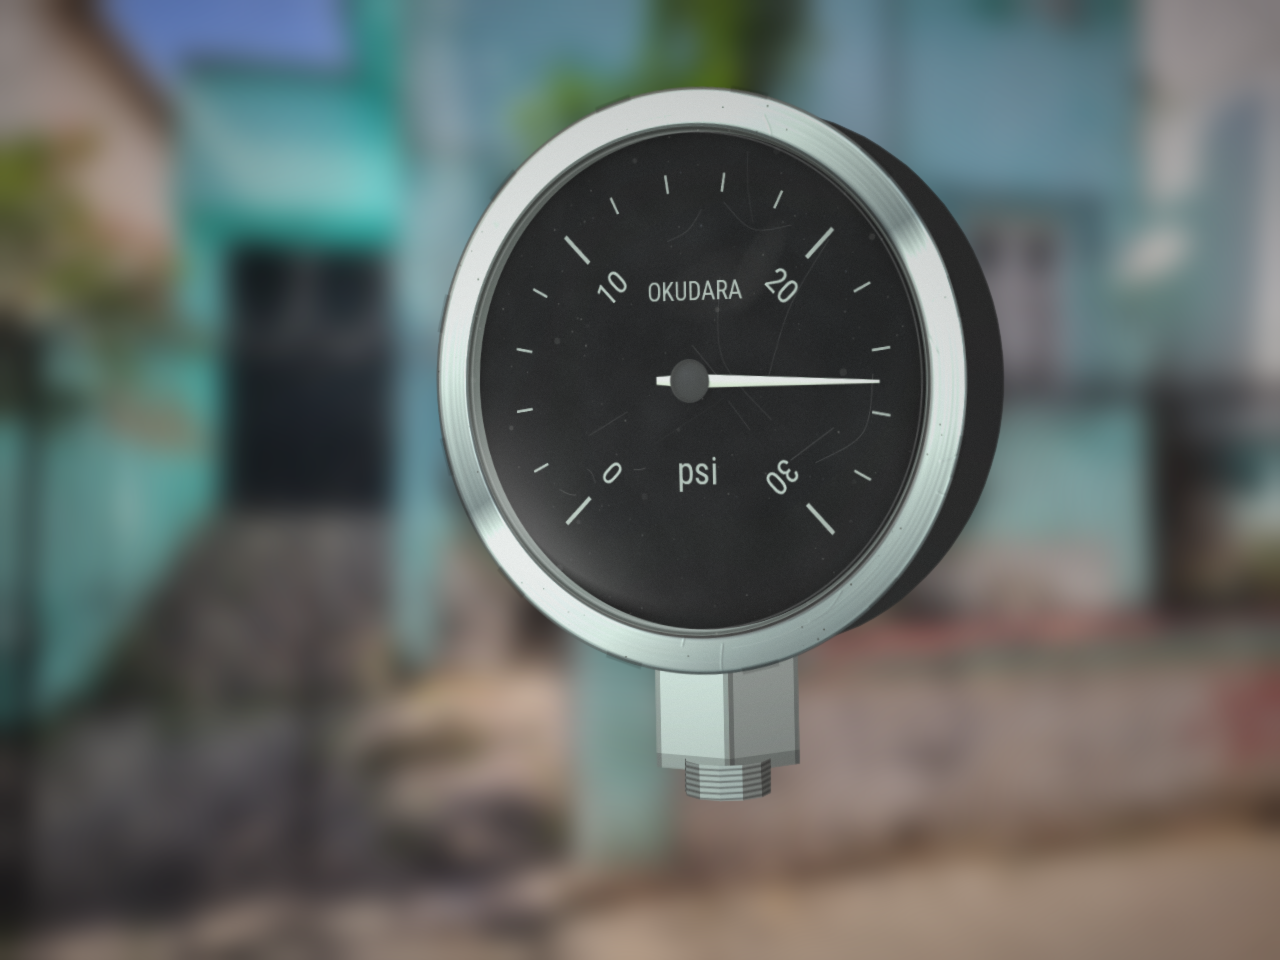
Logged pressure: 25 psi
